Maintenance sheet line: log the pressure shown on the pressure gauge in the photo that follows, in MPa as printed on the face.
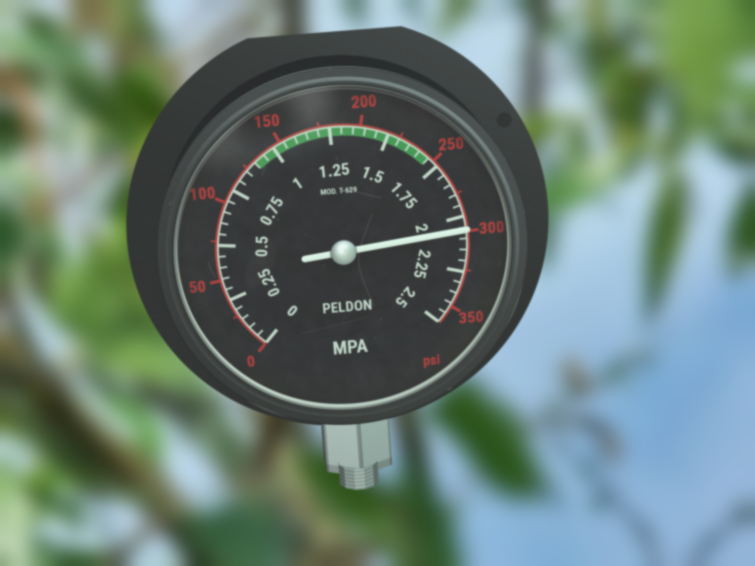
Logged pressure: 2.05 MPa
